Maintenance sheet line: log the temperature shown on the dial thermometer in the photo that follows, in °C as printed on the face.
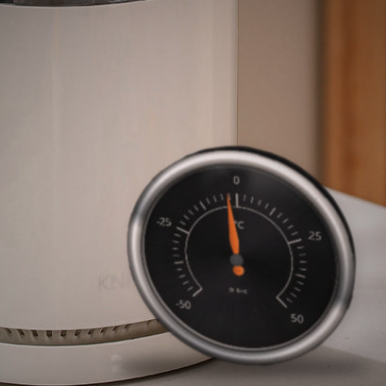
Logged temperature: -2.5 °C
